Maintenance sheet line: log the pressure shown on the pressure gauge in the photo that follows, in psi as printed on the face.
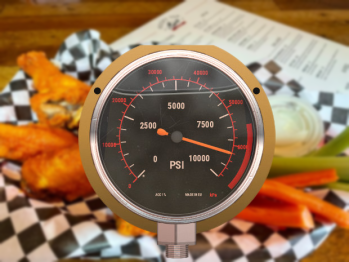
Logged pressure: 9000 psi
